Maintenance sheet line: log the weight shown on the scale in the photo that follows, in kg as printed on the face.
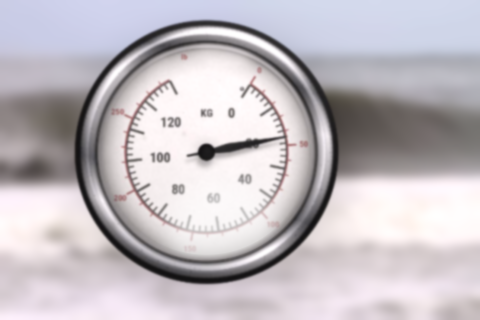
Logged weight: 20 kg
